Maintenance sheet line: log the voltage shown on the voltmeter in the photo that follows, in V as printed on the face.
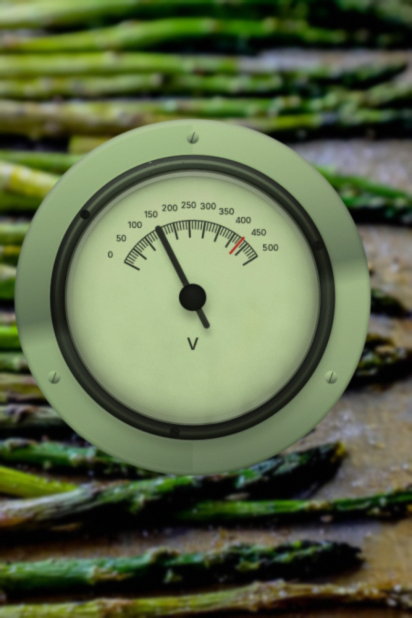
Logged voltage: 150 V
